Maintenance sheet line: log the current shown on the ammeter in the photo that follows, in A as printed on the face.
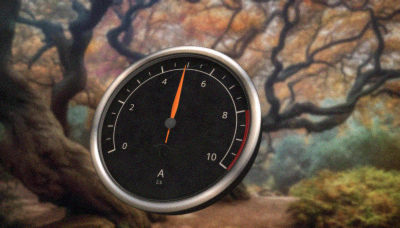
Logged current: 5 A
